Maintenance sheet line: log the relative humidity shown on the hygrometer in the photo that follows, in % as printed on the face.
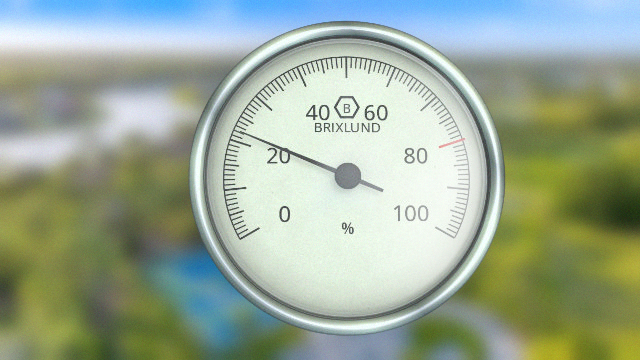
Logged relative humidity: 22 %
